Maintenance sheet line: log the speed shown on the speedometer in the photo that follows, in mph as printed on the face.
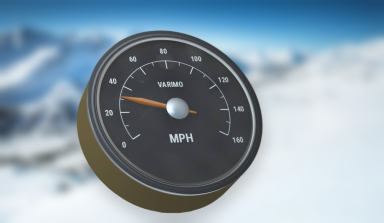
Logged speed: 30 mph
